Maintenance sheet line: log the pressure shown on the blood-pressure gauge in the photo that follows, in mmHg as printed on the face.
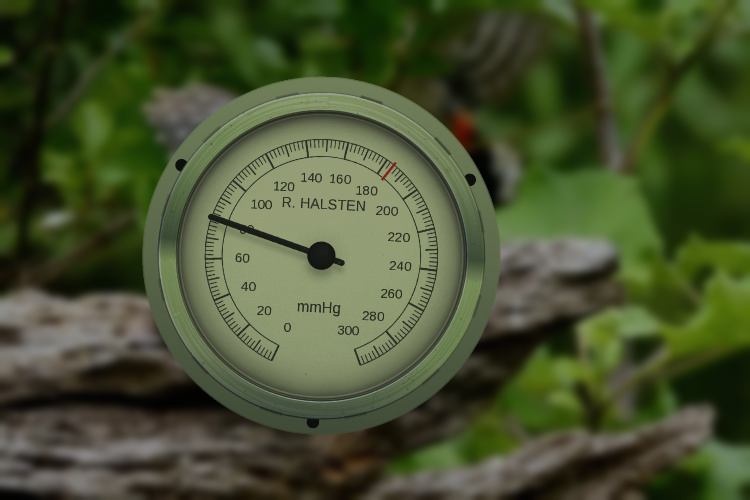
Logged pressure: 80 mmHg
